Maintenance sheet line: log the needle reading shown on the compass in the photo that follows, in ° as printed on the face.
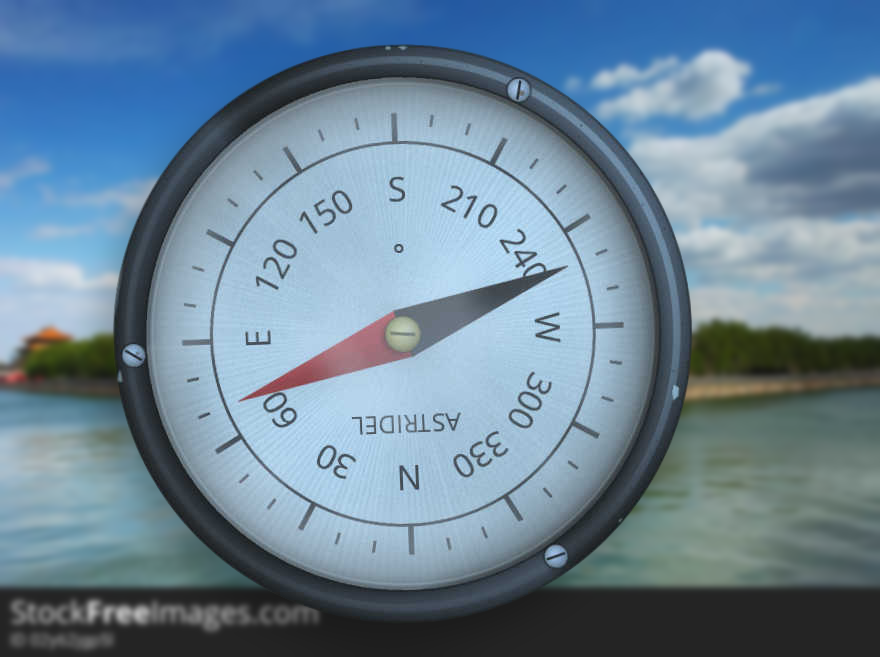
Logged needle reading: 70 °
